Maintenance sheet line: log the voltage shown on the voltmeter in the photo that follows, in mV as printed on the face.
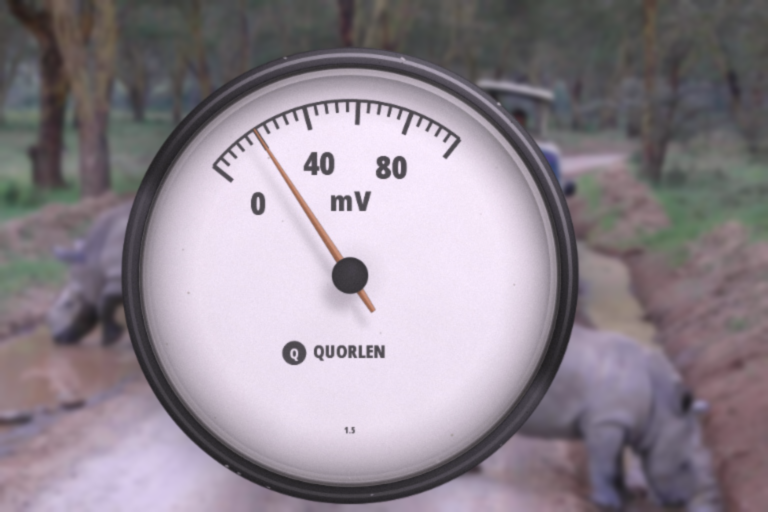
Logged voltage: 20 mV
